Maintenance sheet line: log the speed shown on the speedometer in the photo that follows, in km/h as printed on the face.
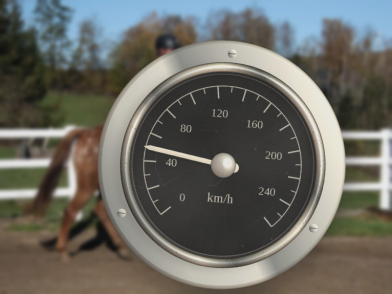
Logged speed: 50 km/h
